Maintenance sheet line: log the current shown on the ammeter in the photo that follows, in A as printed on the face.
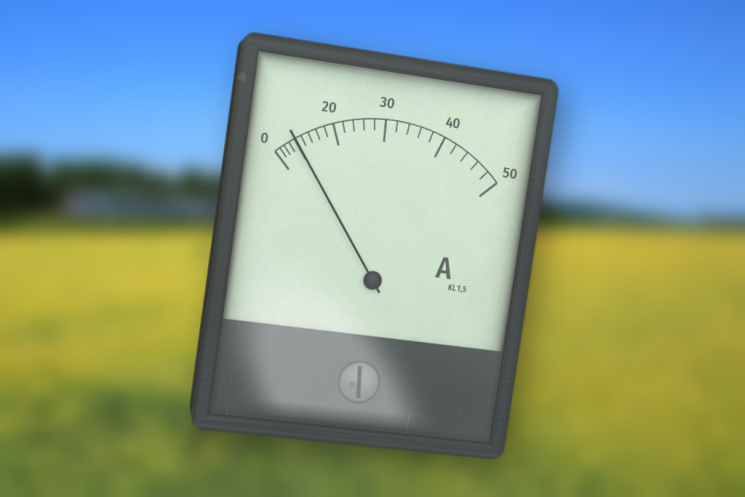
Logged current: 10 A
